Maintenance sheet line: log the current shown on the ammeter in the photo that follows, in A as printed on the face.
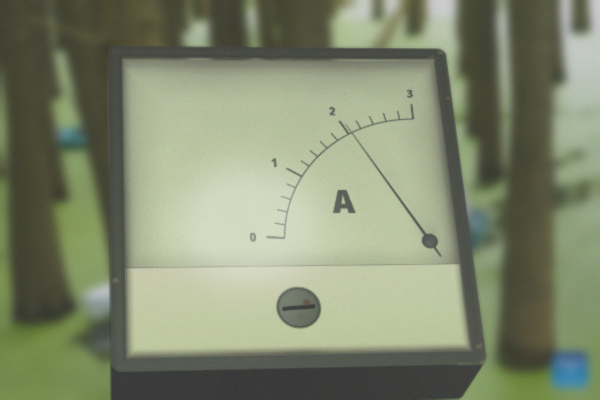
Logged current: 2 A
